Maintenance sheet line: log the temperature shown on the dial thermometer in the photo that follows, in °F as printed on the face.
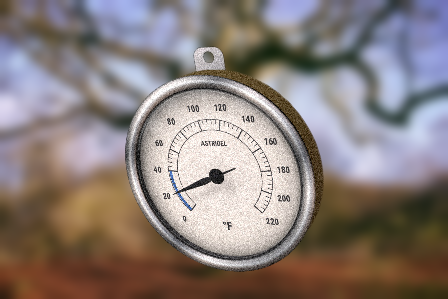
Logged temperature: 20 °F
